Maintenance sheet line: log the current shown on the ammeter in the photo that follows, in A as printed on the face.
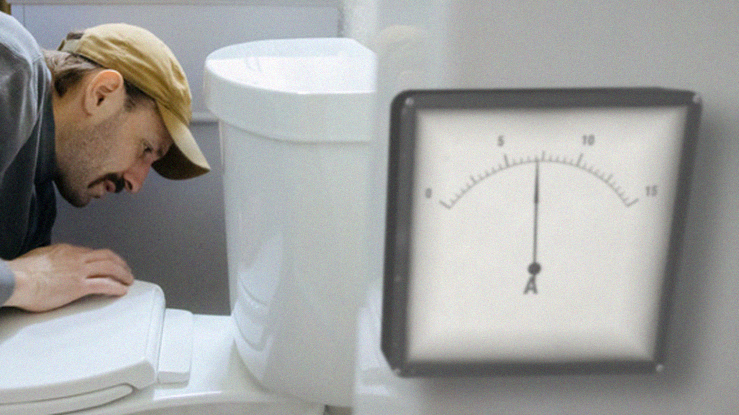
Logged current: 7 A
